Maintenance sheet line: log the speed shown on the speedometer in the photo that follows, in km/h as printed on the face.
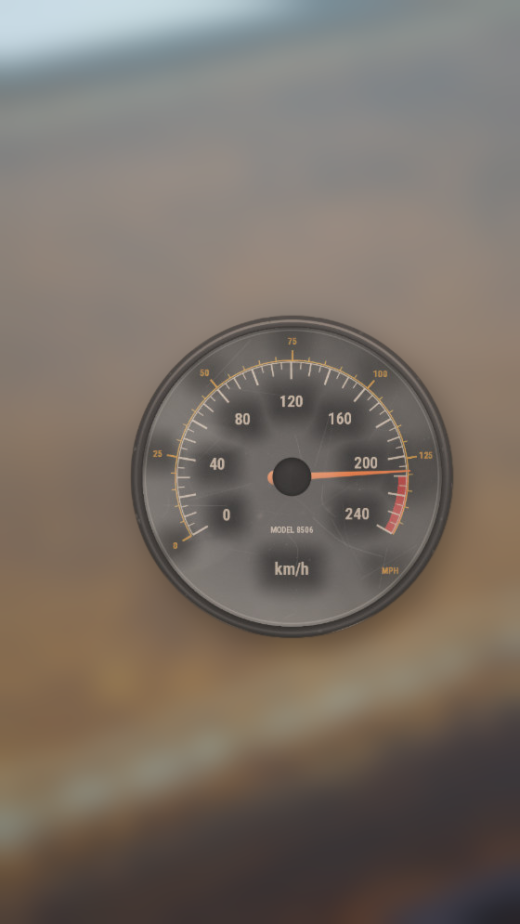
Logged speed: 207.5 km/h
